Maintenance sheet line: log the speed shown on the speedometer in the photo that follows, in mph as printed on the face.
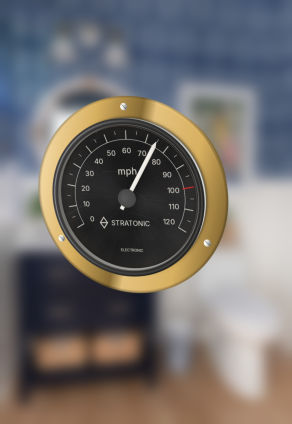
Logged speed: 75 mph
